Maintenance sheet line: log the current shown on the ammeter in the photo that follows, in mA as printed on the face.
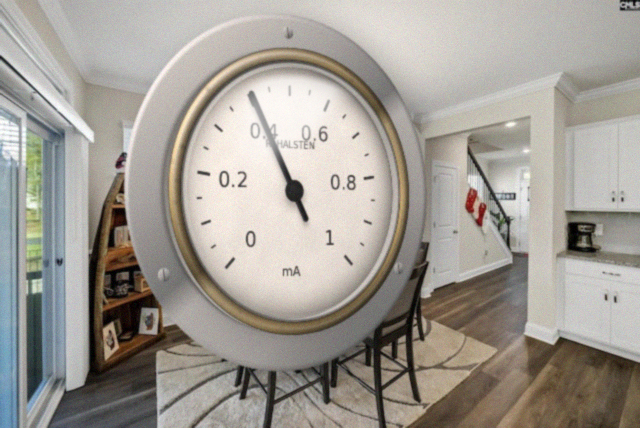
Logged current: 0.4 mA
